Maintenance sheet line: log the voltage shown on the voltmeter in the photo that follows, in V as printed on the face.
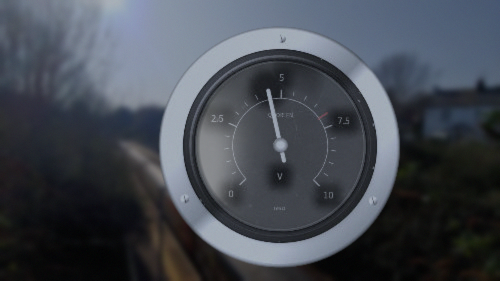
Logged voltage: 4.5 V
